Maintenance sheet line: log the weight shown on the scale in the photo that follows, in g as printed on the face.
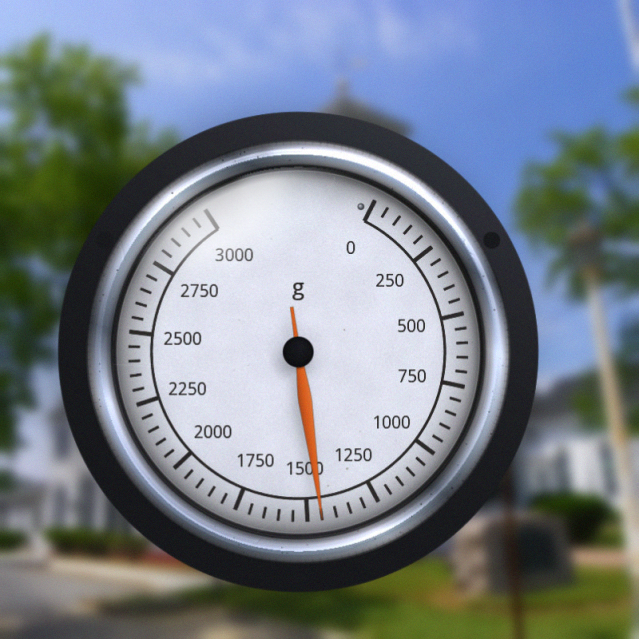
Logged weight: 1450 g
